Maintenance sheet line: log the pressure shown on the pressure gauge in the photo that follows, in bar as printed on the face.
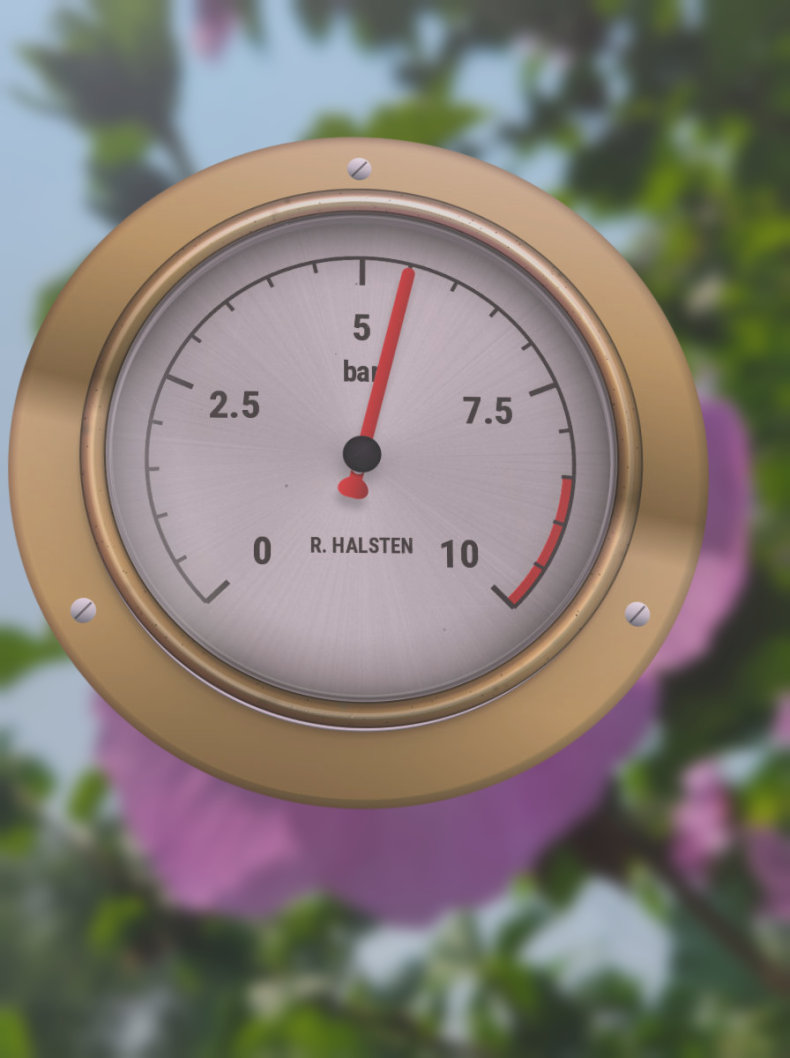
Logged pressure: 5.5 bar
